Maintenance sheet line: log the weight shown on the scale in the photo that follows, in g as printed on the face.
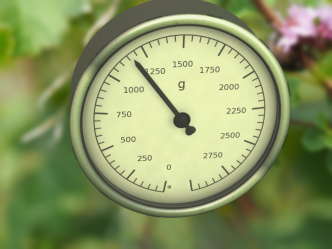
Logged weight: 1175 g
